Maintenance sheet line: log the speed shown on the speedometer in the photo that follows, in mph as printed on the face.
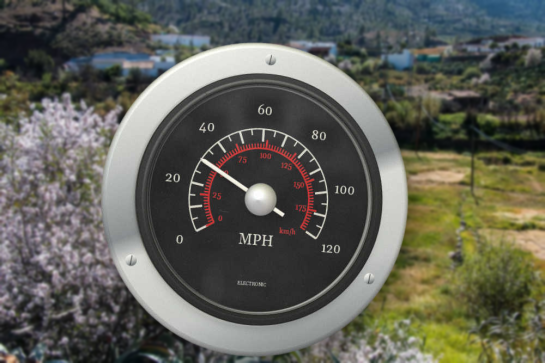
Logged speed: 30 mph
